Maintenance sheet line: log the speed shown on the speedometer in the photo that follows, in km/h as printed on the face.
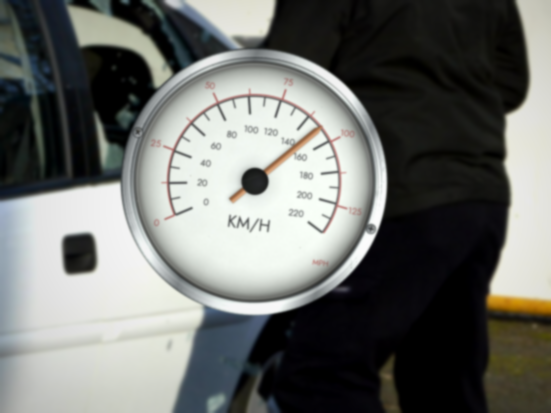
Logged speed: 150 km/h
